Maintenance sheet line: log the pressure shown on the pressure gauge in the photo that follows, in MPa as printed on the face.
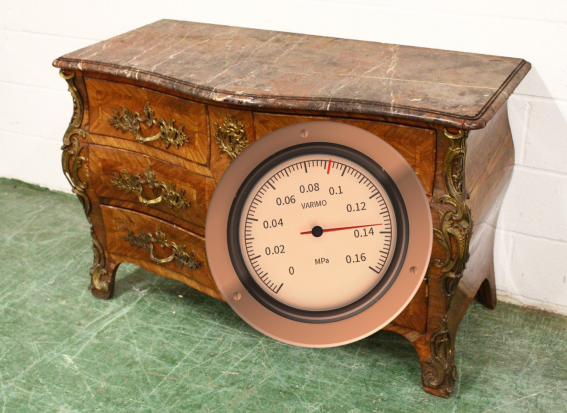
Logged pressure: 0.136 MPa
